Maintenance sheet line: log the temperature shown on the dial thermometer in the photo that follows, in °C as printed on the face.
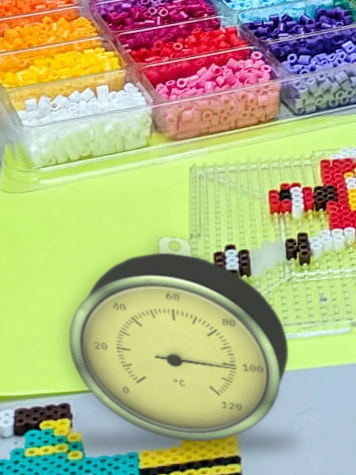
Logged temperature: 100 °C
